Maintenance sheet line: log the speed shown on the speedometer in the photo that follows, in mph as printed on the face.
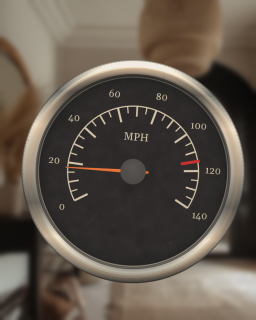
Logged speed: 17.5 mph
